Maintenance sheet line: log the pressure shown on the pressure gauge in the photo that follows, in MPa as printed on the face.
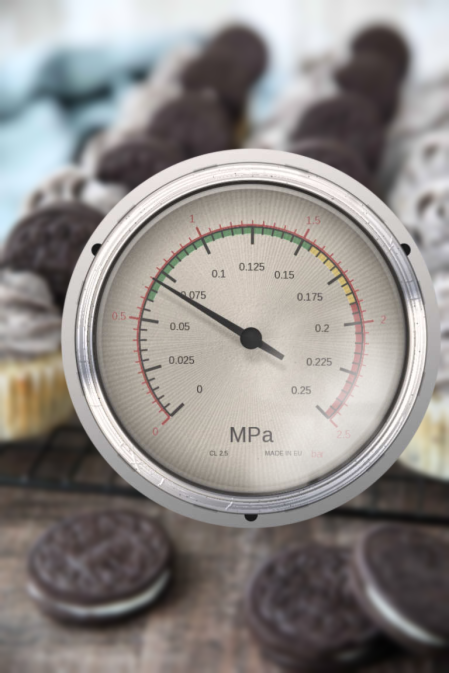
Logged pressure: 0.07 MPa
